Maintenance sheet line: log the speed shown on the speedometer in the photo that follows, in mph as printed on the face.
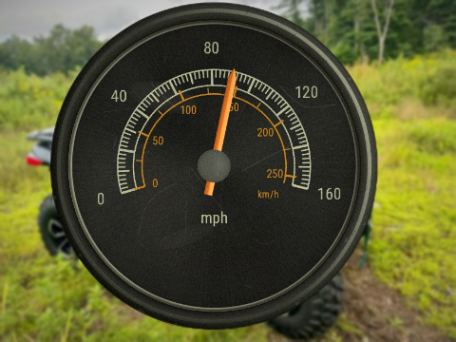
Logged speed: 90 mph
